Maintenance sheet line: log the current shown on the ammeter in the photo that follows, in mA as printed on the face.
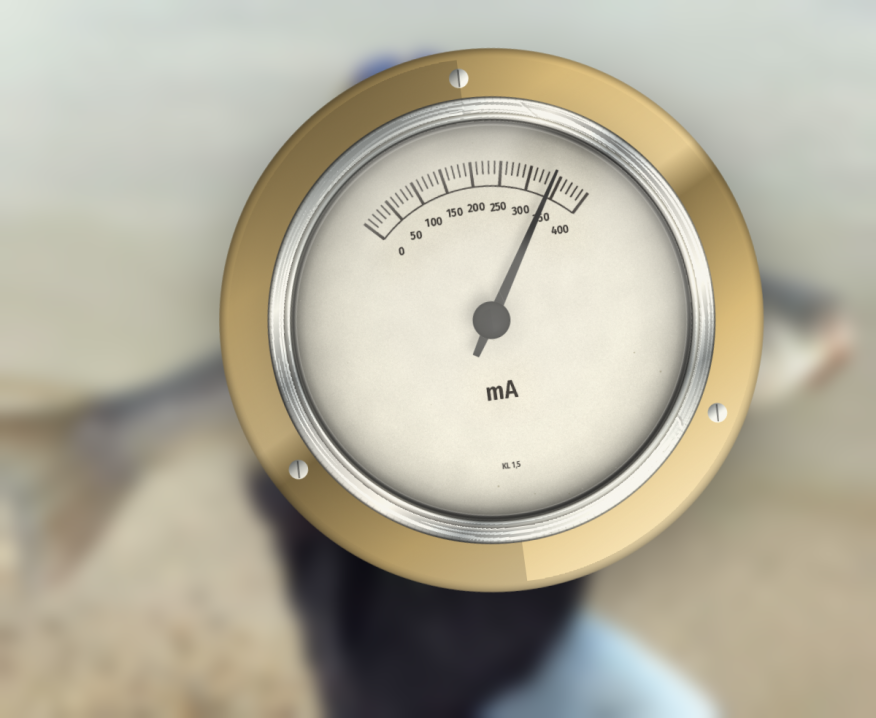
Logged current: 340 mA
